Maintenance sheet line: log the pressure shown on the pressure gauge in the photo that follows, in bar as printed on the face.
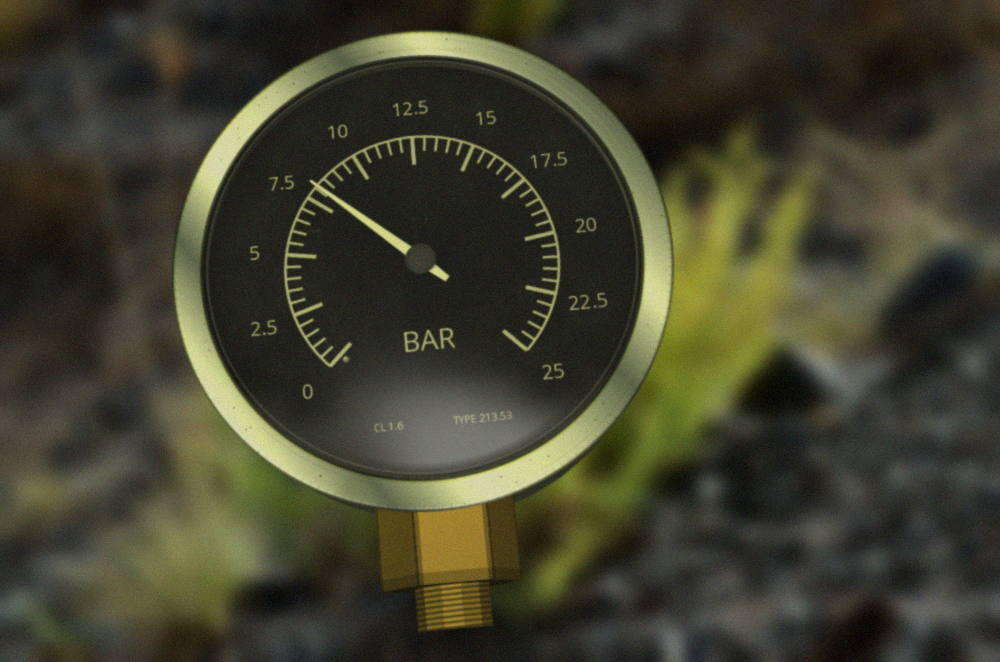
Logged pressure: 8 bar
